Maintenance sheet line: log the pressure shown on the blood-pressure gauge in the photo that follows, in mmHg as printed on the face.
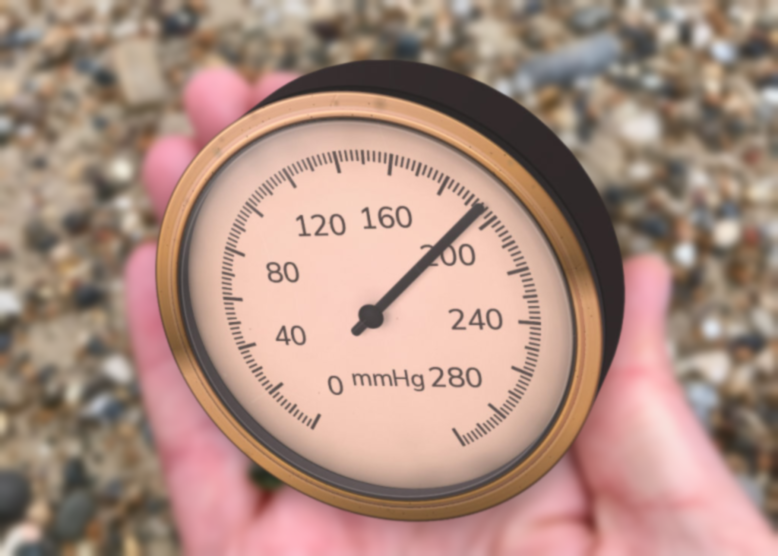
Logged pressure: 194 mmHg
